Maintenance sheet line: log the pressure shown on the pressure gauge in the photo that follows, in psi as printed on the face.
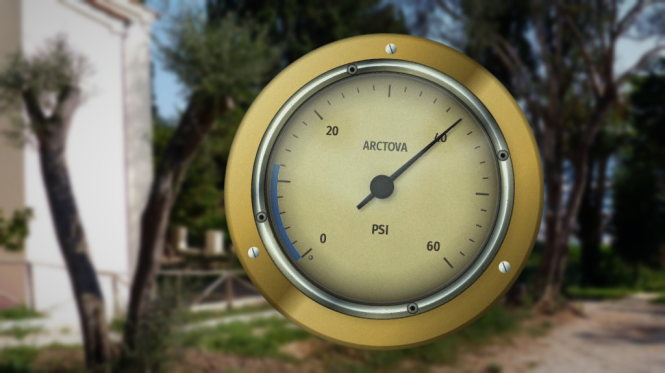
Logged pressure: 40 psi
